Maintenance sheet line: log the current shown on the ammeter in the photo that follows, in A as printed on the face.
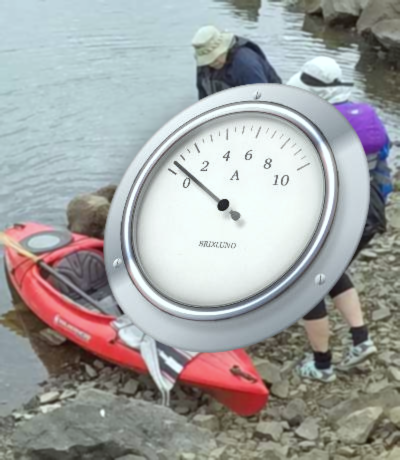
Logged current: 0.5 A
